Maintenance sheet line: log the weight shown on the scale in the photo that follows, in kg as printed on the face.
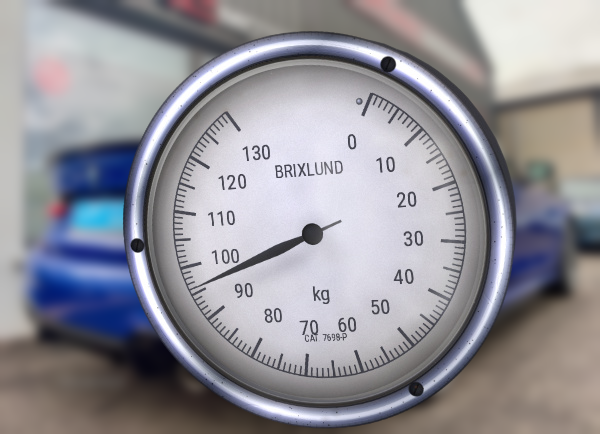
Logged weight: 96 kg
